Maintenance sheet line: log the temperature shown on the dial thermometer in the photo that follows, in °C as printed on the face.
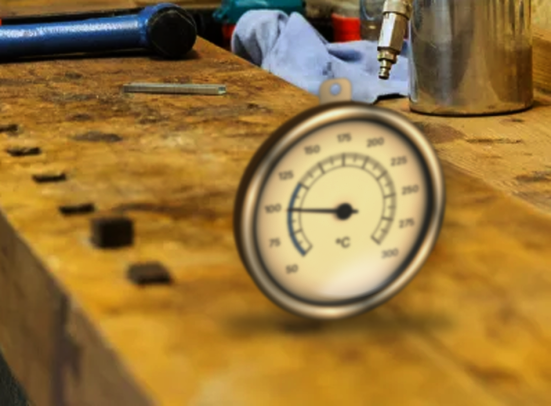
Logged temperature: 100 °C
